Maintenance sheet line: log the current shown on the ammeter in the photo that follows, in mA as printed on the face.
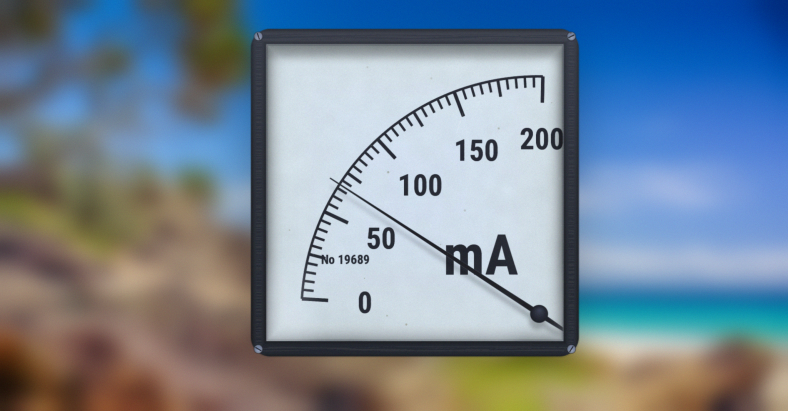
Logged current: 67.5 mA
